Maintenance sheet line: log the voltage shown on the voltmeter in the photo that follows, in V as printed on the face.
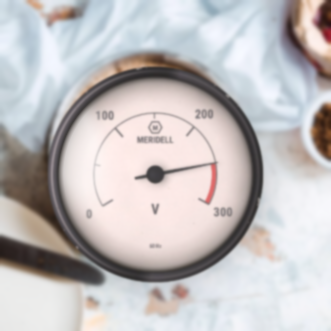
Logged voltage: 250 V
